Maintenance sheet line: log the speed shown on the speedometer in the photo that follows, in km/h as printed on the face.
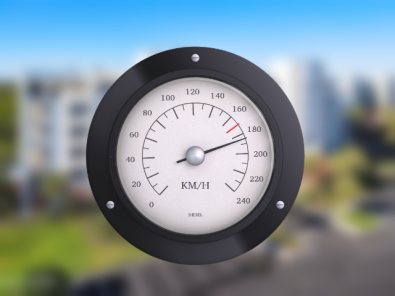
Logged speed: 185 km/h
